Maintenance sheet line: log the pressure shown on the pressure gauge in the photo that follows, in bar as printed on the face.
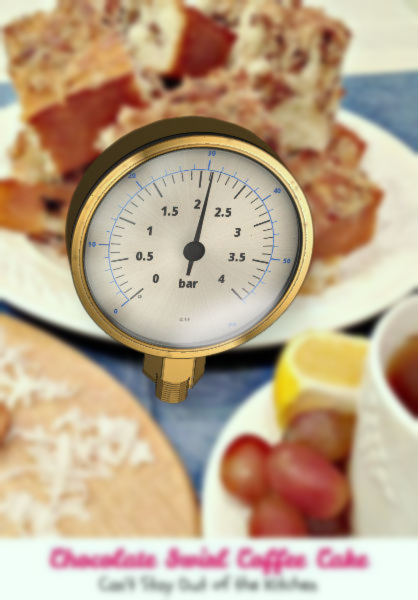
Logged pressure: 2.1 bar
